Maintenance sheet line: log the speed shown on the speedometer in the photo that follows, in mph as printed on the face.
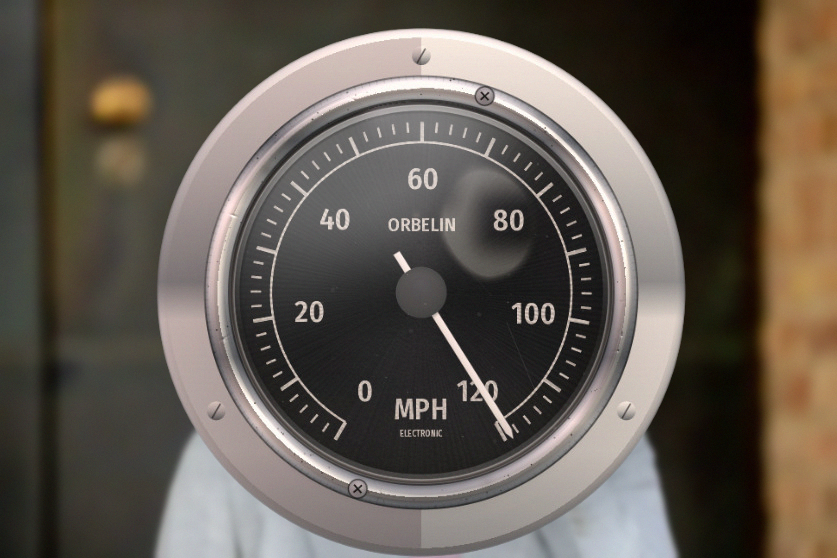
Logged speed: 119 mph
